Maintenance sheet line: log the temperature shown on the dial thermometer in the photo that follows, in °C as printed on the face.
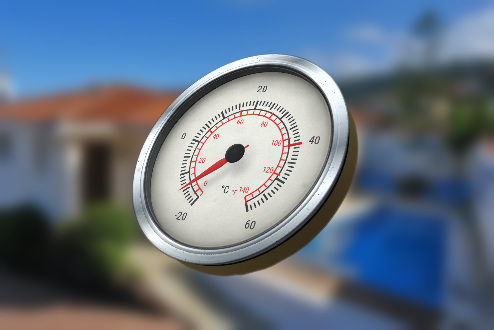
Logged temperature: -15 °C
